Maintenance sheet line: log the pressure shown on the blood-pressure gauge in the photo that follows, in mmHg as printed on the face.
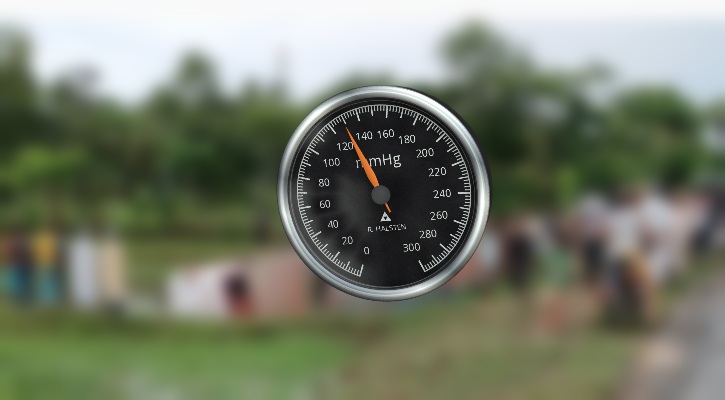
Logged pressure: 130 mmHg
